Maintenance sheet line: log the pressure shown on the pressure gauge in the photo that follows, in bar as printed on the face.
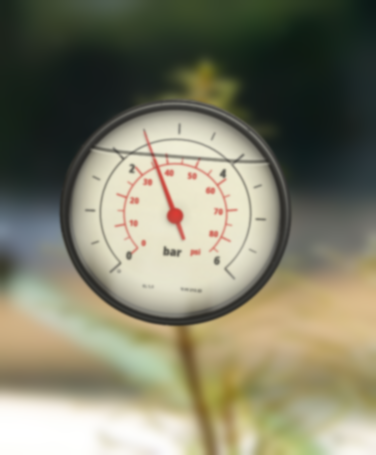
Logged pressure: 2.5 bar
